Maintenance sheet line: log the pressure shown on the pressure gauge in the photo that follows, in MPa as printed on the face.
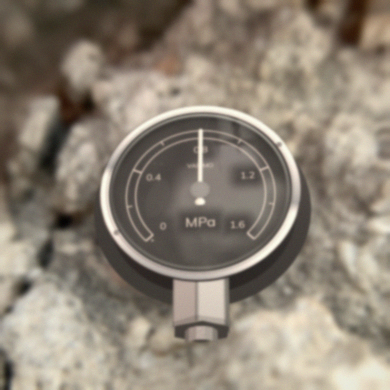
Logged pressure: 0.8 MPa
